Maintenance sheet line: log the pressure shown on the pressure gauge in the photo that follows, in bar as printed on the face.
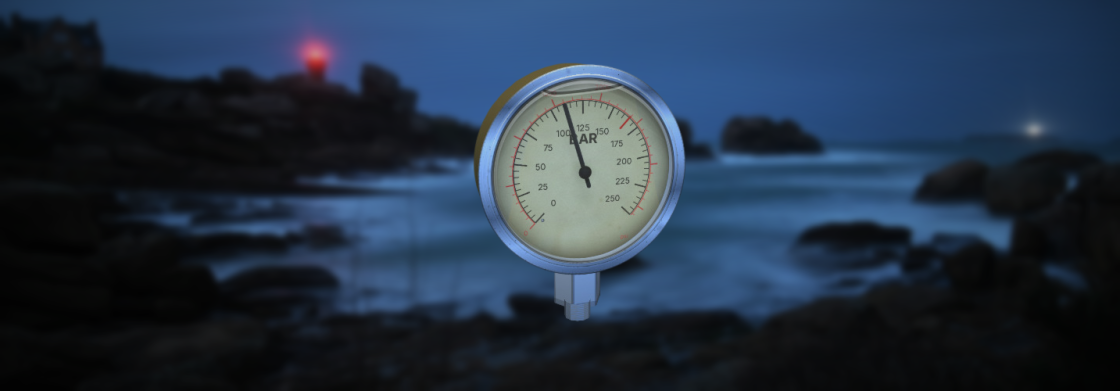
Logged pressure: 110 bar
